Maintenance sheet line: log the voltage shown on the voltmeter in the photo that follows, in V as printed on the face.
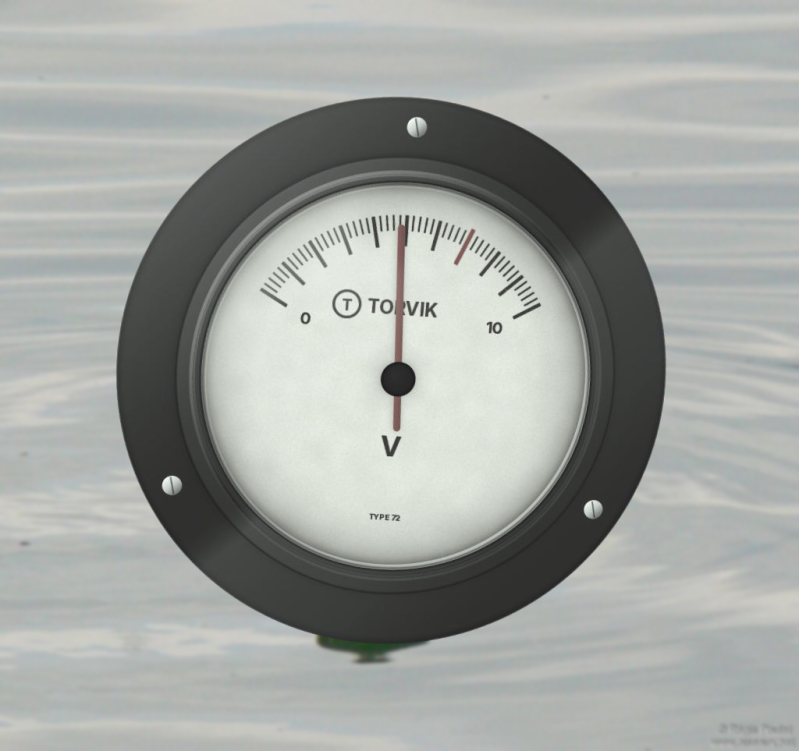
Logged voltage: 4.8 V
